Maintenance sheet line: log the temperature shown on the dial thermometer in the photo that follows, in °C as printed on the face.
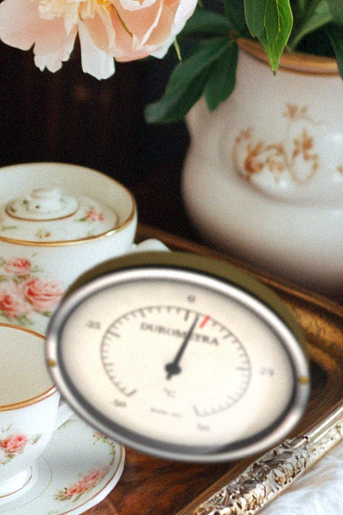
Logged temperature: 2.5 °C
